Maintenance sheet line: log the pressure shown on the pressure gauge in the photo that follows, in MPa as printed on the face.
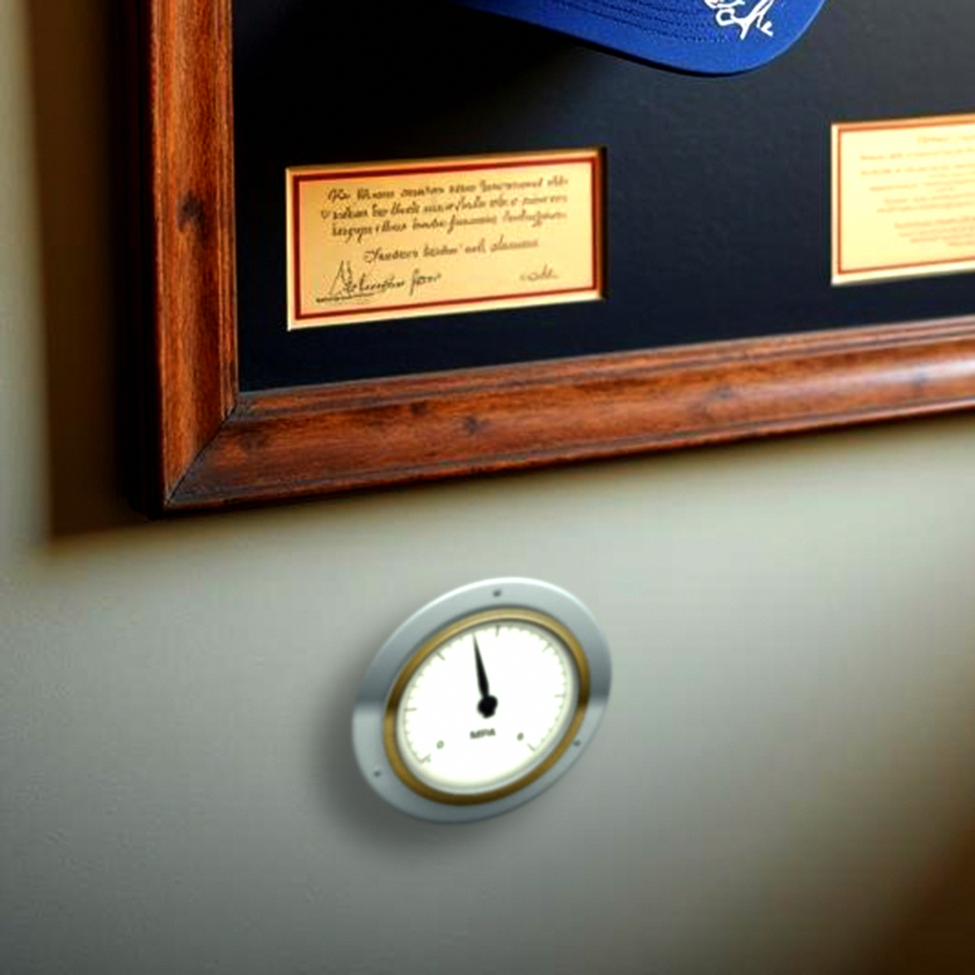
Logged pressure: 2.6 MPa
